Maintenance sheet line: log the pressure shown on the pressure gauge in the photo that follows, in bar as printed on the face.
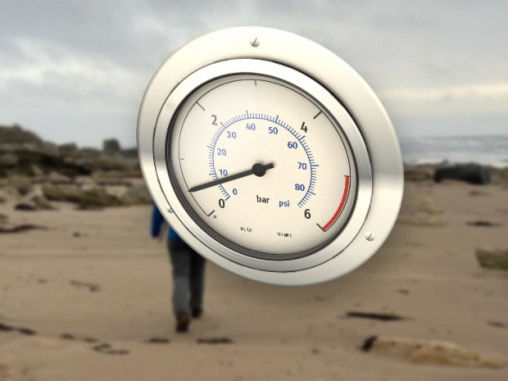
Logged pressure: 0.5 bar
